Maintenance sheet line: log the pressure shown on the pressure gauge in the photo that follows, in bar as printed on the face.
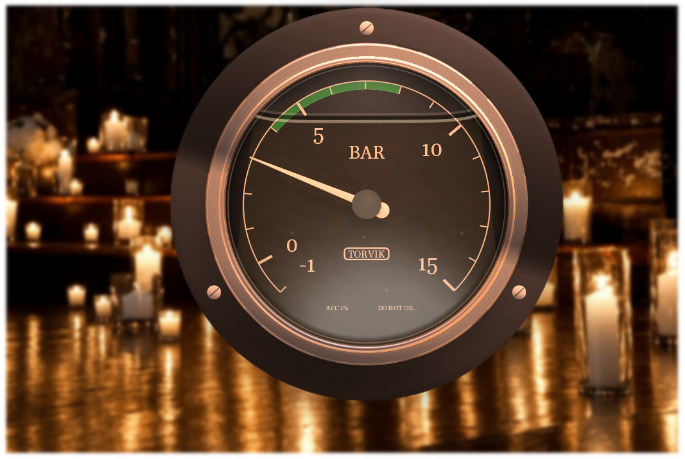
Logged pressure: 3 bar
